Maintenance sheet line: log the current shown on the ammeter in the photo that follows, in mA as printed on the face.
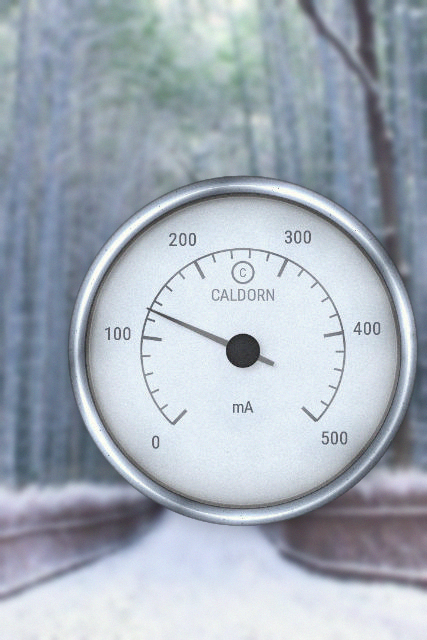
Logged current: 130 mA
